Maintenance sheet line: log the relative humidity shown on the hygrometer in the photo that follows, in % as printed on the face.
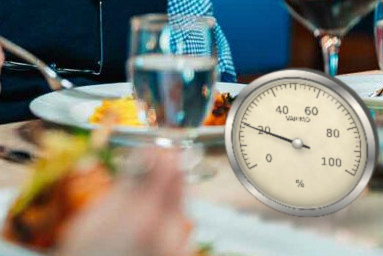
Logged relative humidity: 20 %
